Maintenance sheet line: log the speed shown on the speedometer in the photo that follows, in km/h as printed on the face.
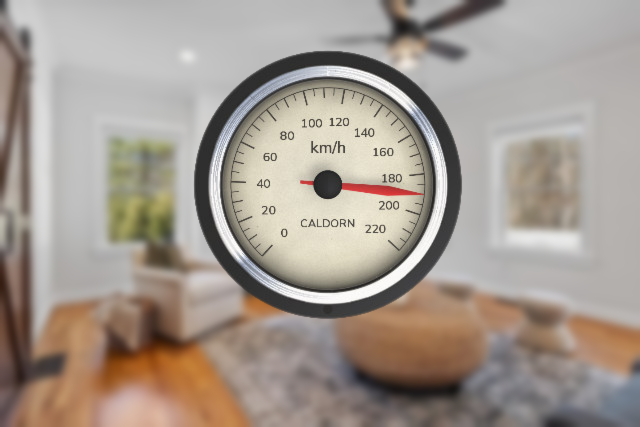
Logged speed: 190 km/h
